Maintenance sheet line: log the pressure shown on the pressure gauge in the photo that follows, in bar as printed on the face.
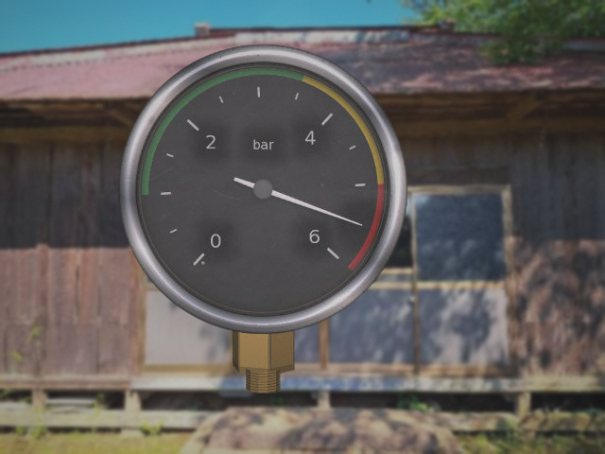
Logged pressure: 5.5 bar
